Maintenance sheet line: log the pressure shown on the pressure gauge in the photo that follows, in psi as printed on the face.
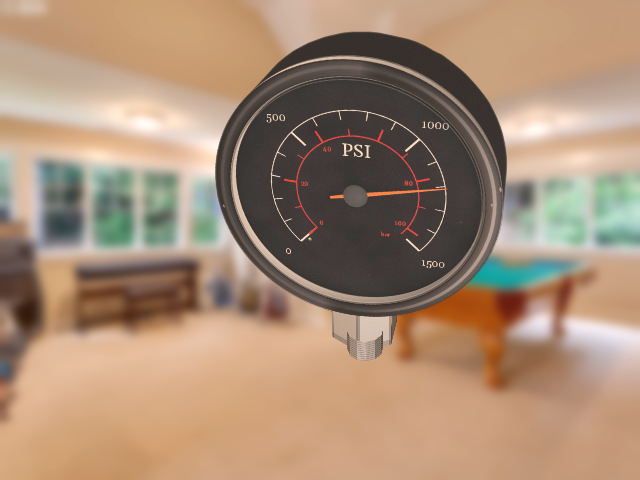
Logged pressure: 1200 psi
